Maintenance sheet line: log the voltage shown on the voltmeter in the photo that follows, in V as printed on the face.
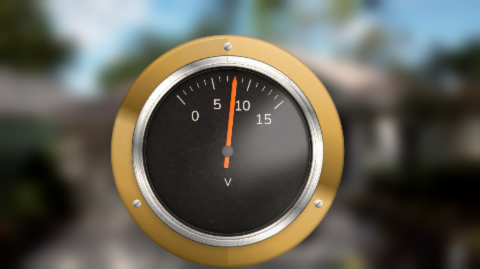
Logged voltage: 8 V
